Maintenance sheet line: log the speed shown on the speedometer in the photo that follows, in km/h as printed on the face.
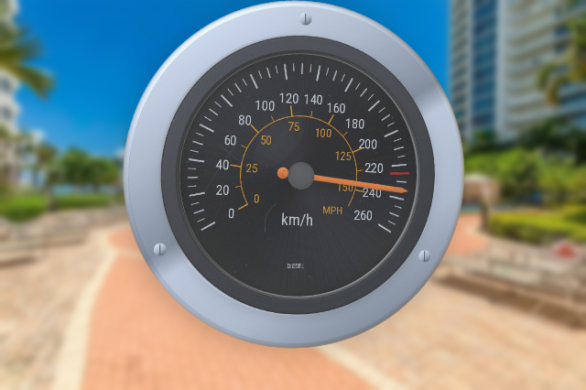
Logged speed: 235 km/h
